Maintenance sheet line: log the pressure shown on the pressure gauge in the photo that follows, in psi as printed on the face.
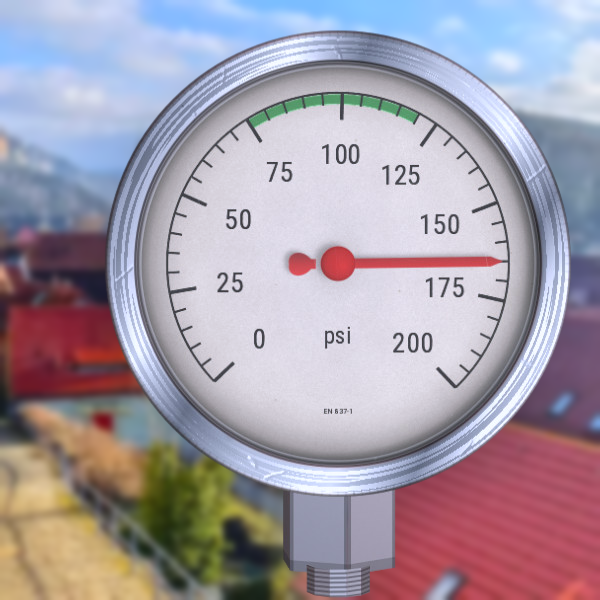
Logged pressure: 165 psi
